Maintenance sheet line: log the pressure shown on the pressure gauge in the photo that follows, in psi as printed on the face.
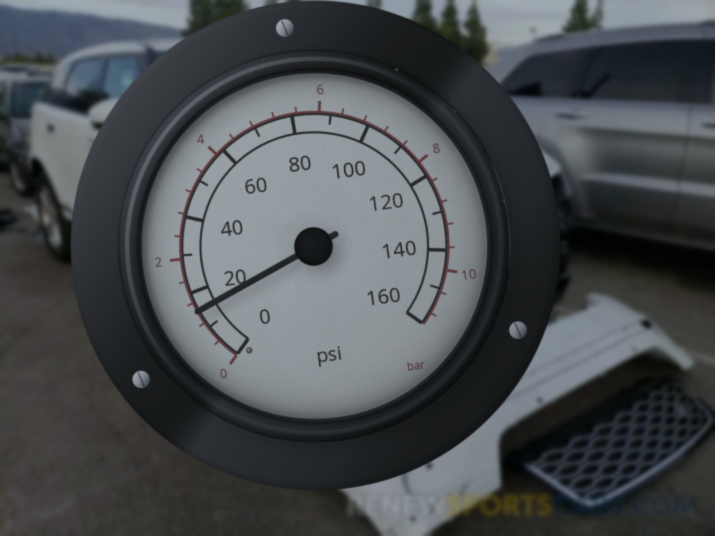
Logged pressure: 15 psi
